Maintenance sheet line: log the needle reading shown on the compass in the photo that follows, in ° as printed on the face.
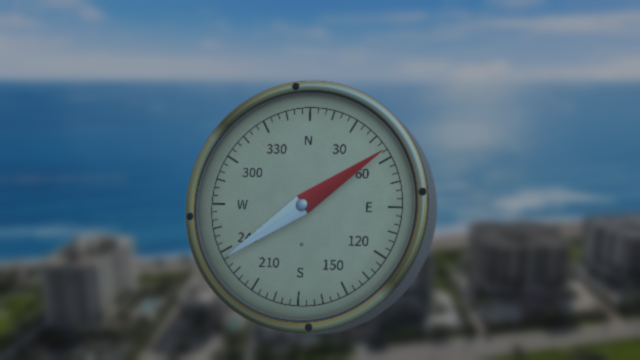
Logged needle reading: 55 °
